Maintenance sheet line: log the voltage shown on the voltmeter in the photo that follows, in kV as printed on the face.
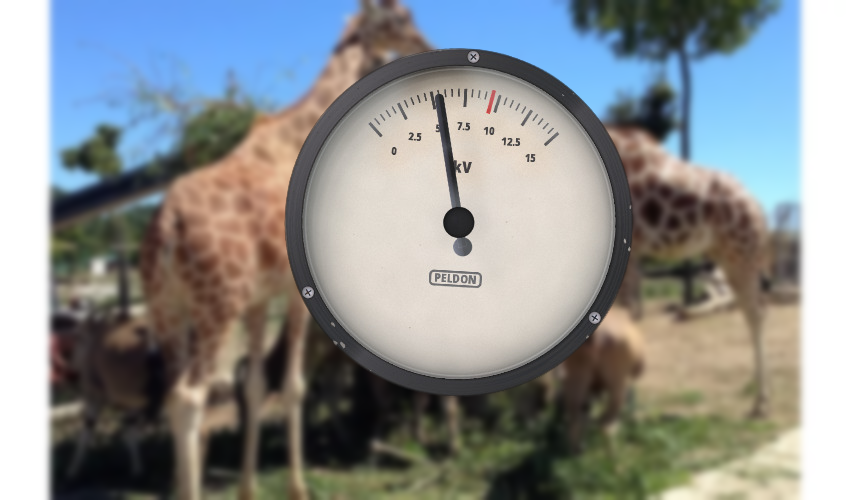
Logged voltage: 5.5 kV
